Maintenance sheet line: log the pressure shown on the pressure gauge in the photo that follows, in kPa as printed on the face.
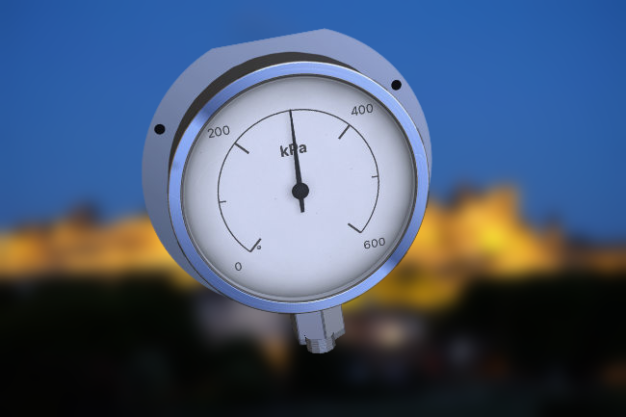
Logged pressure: 300 kPa
